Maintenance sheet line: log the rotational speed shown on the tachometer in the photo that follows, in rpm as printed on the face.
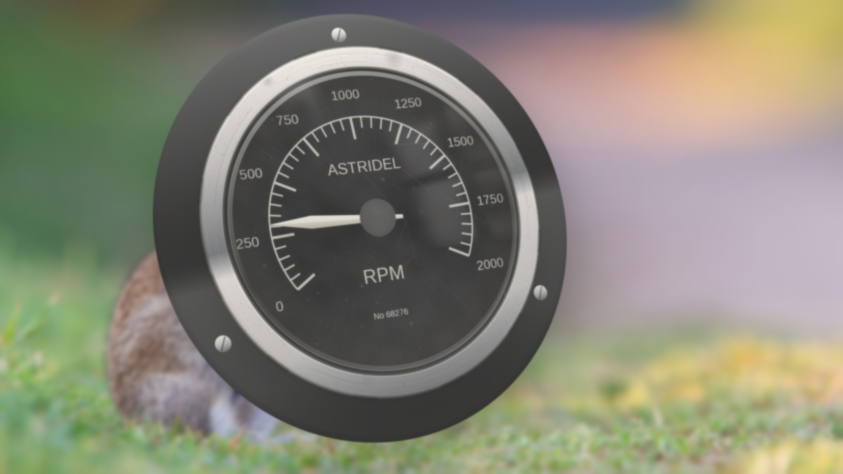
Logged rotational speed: 300 rpm
